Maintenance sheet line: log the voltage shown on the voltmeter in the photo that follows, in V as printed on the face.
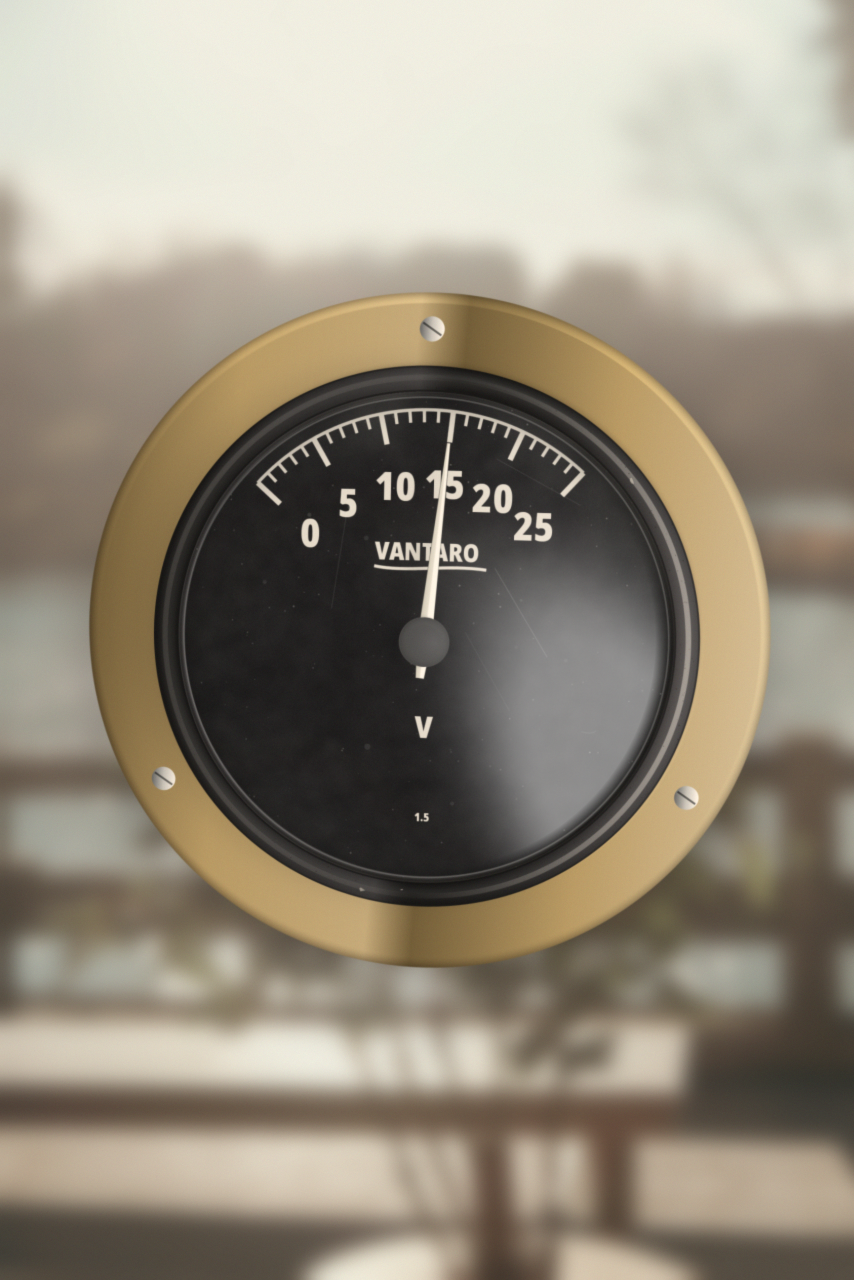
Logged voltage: 15 V
